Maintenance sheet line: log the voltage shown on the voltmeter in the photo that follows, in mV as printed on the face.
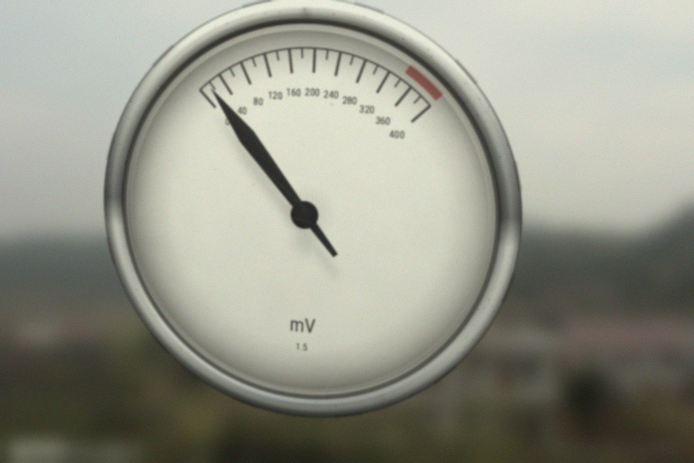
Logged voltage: 20 mV
